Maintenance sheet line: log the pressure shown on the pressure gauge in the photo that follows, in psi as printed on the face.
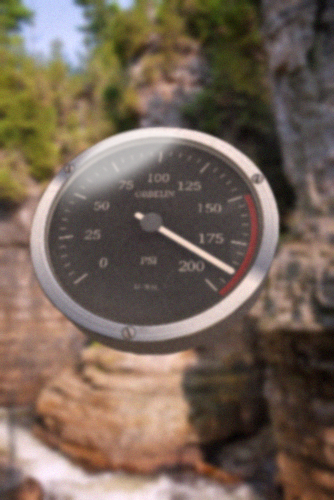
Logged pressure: 190 psi
